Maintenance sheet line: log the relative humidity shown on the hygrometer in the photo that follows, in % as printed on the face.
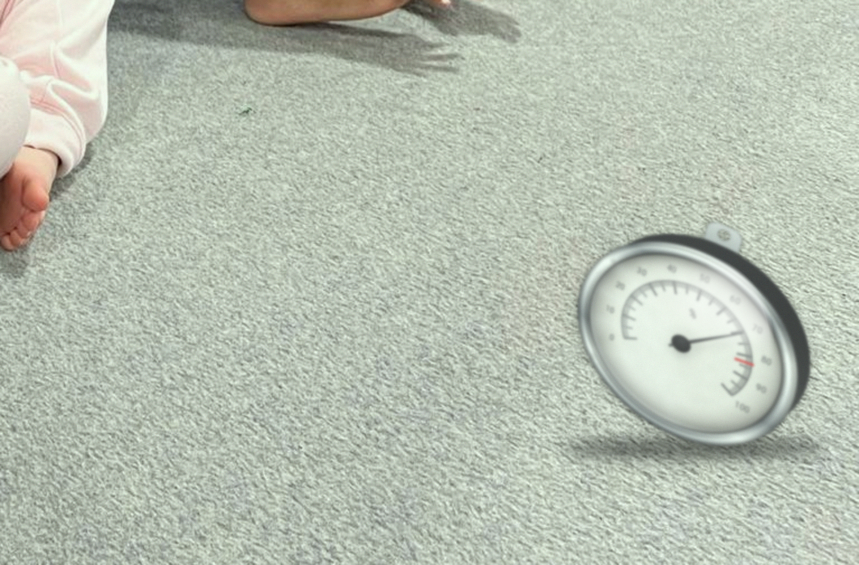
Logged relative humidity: 70 %
